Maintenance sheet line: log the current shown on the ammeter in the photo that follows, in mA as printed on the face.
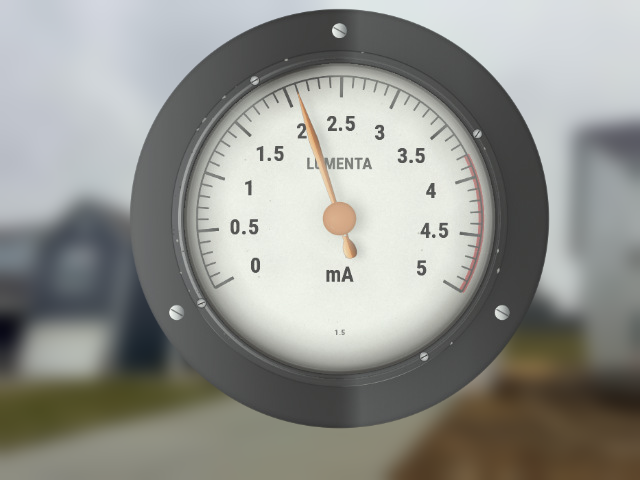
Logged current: 2.1 mA
